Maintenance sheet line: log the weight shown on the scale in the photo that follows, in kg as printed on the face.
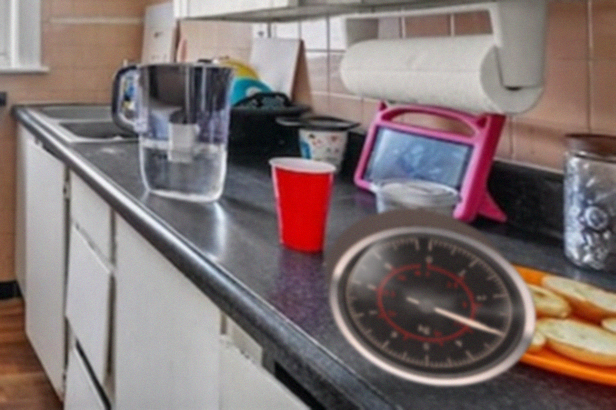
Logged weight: 3 kg
